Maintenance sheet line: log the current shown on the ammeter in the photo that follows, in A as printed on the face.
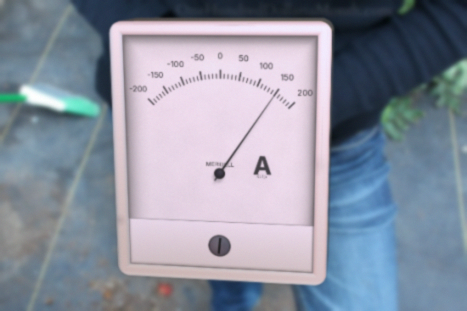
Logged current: 150 A
